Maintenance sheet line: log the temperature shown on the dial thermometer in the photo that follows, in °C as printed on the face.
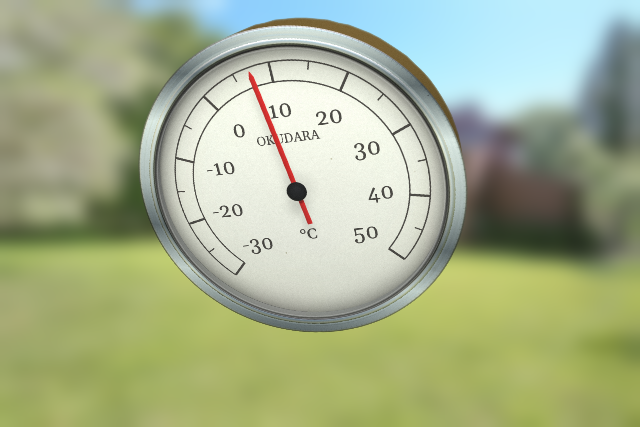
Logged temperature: 7.5 °C
